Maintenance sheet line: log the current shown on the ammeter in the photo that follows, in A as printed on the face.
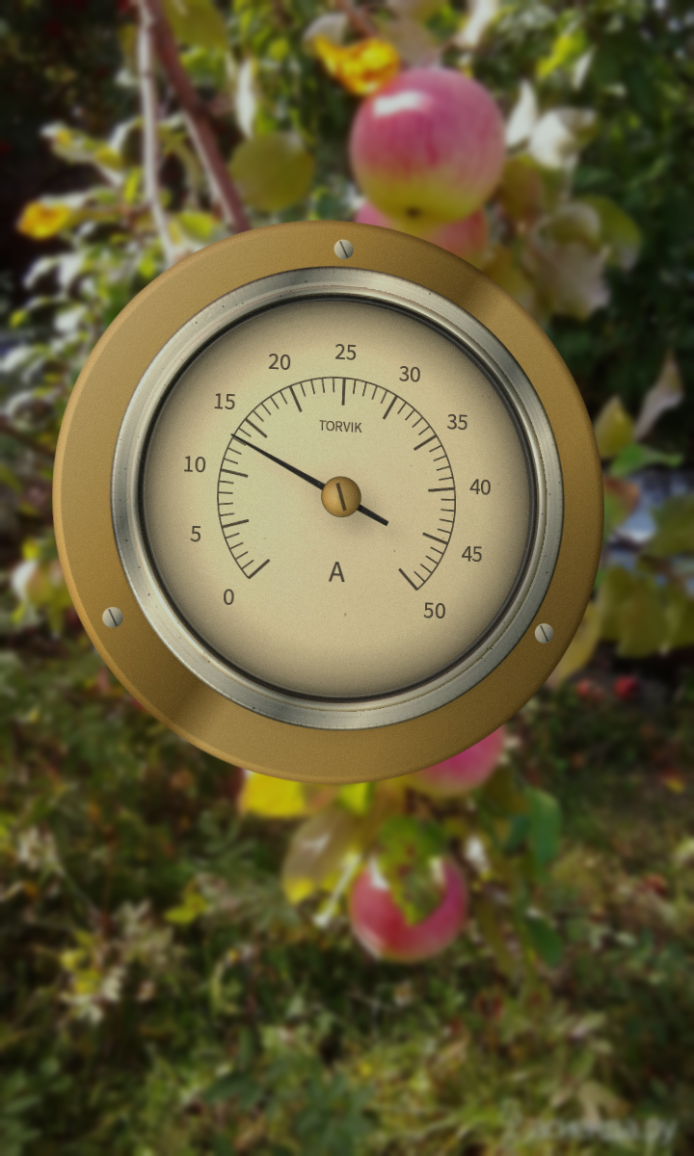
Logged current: 13 A
